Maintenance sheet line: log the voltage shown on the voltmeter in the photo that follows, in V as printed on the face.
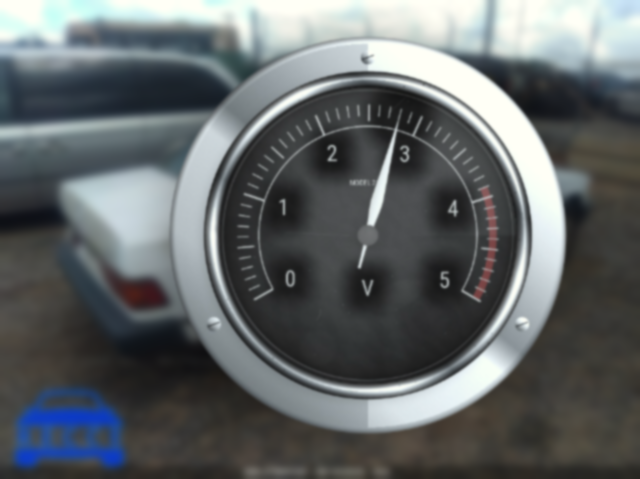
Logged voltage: 2.8 V
